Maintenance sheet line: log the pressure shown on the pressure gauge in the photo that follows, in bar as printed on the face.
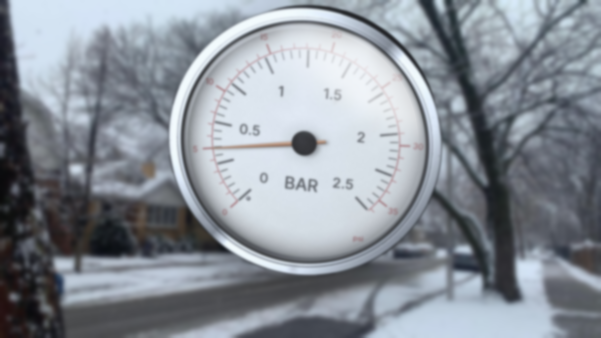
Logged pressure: 0.35 bar
